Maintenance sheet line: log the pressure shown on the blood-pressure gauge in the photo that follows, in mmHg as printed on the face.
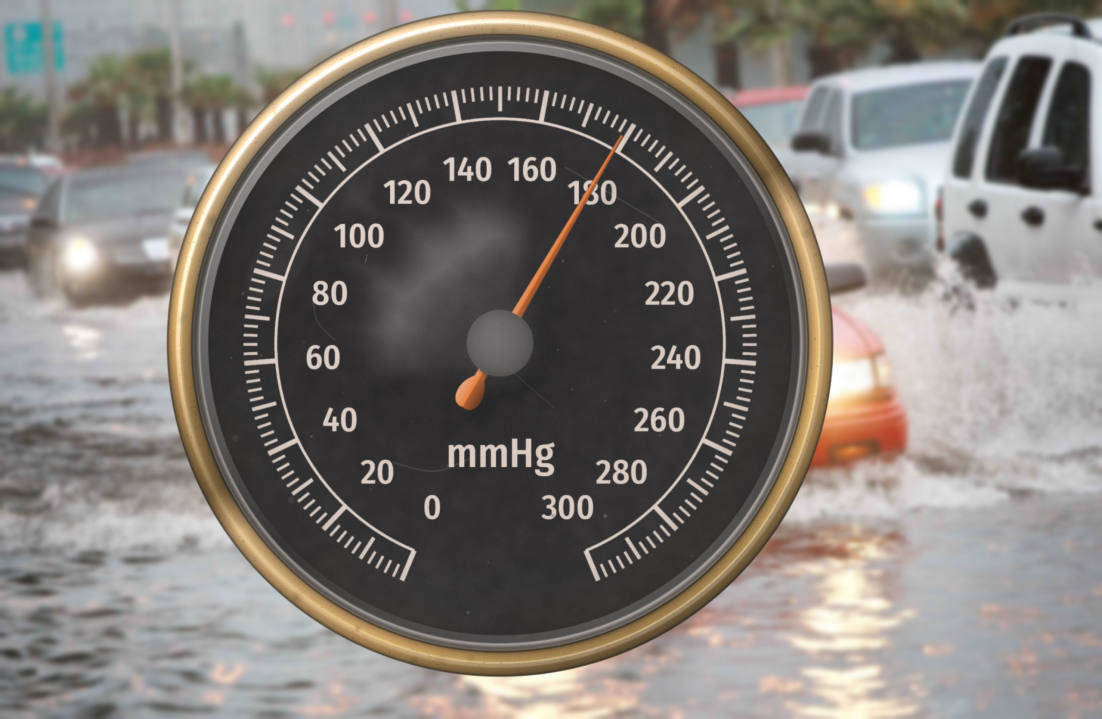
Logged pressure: 179 mmHg
